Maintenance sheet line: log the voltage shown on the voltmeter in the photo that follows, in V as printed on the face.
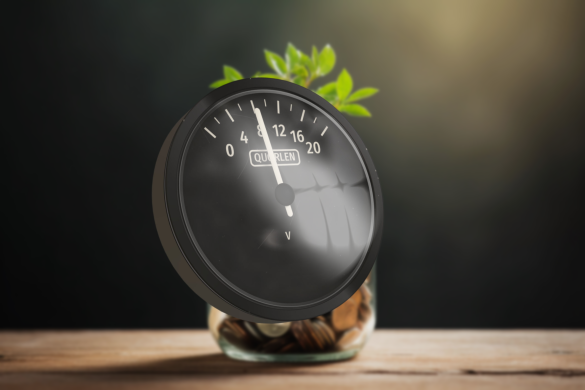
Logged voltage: 8 V
